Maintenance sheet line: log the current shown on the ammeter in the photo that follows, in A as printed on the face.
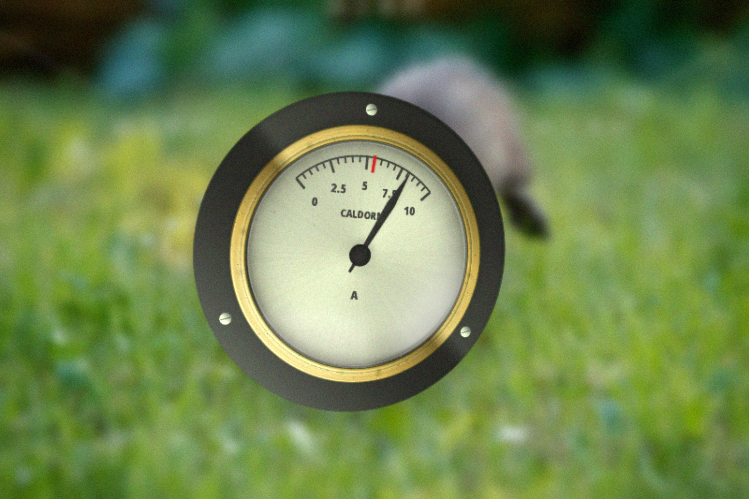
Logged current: 8 A
